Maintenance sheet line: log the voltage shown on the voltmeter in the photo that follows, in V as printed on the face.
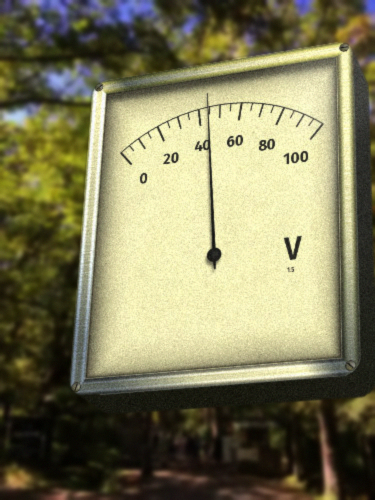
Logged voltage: 45 V
